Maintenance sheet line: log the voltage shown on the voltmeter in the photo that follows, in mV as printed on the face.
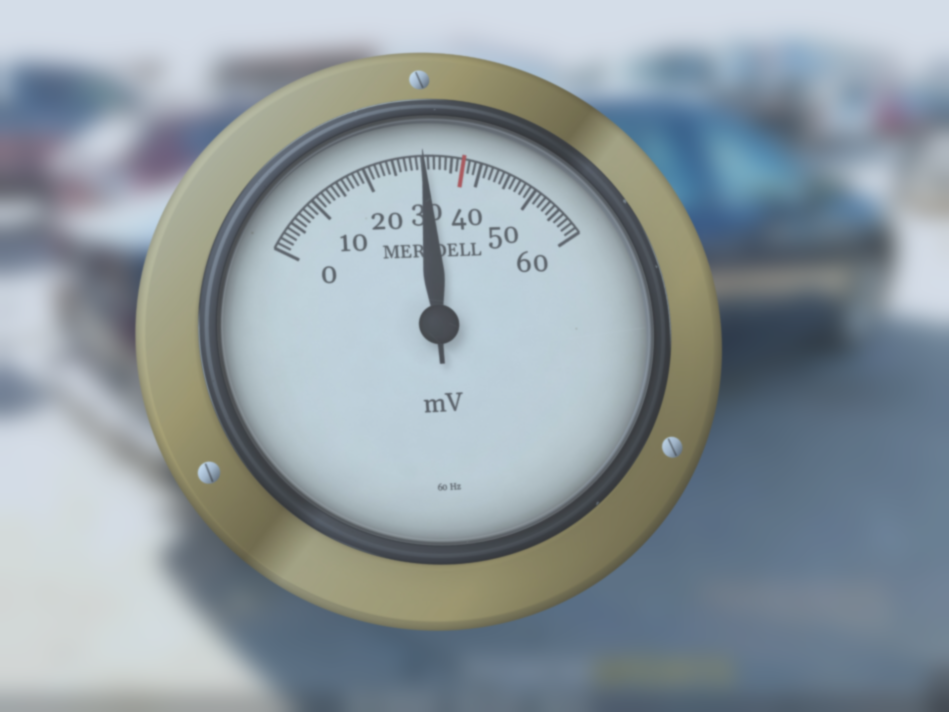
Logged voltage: 30 mV
